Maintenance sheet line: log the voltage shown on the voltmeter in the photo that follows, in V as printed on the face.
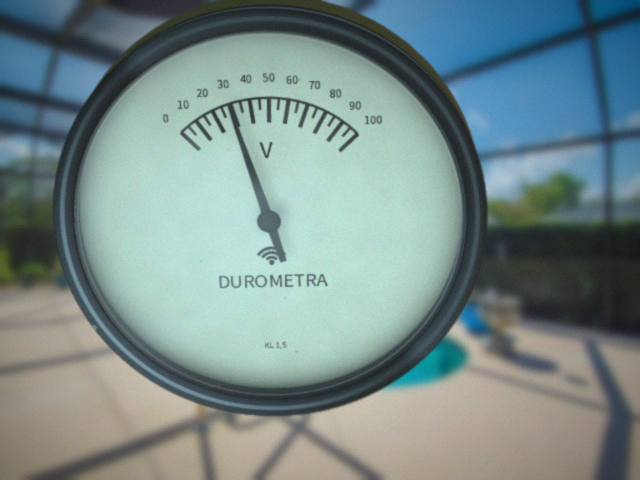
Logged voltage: 30 V
